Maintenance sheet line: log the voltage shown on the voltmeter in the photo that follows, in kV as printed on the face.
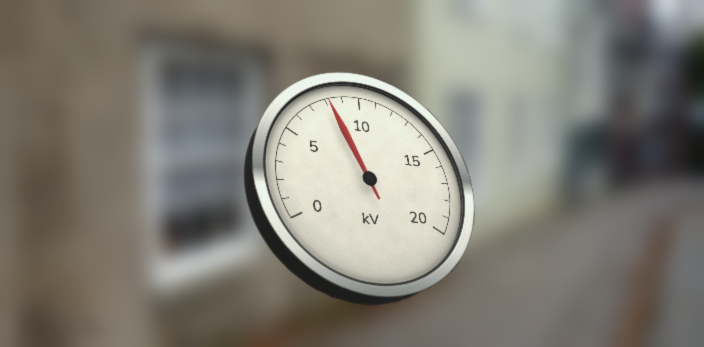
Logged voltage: 8 kV
